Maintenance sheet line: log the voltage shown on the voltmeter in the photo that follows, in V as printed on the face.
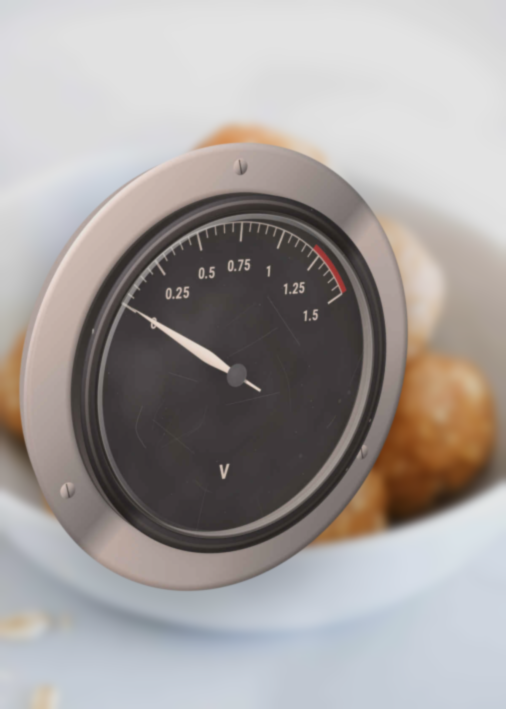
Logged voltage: 0 V
